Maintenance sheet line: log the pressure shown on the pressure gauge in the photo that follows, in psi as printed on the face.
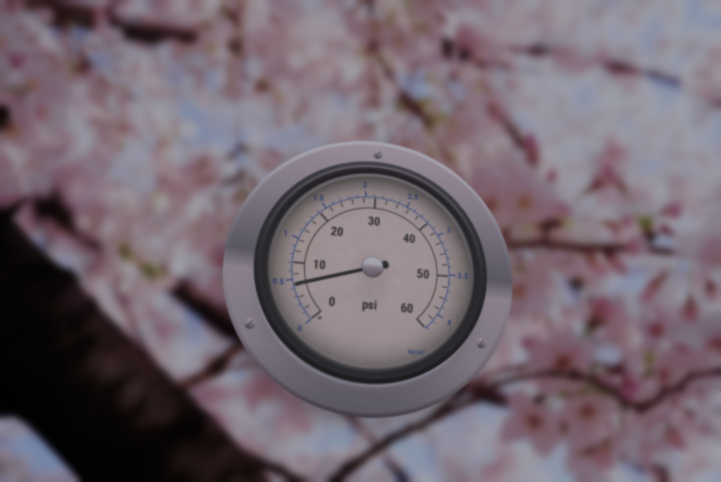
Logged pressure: 6 psi
